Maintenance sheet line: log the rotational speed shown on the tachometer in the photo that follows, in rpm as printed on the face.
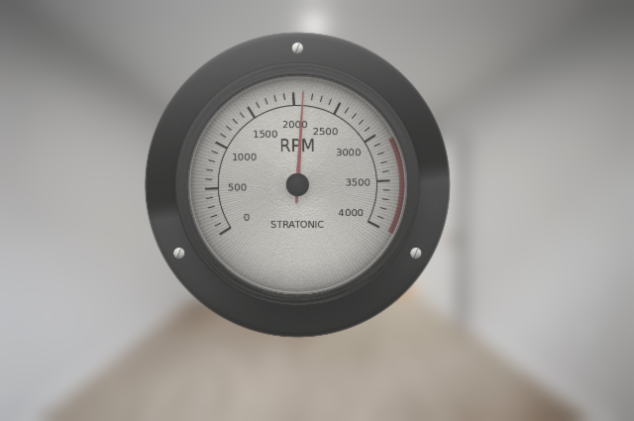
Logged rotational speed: 2100 rpm
